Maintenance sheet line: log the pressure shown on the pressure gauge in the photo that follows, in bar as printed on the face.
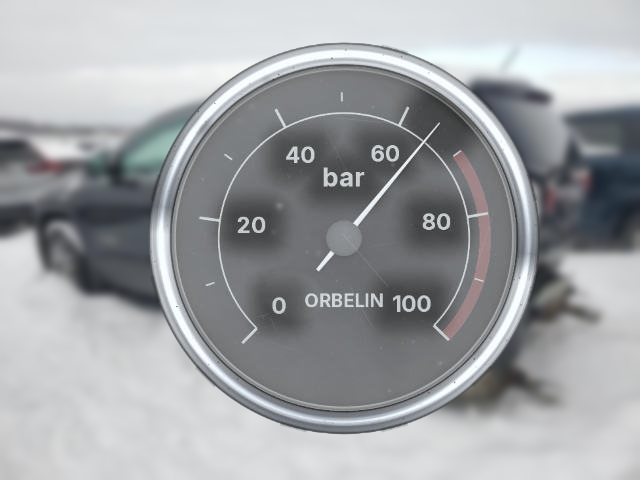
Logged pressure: 65 bar
